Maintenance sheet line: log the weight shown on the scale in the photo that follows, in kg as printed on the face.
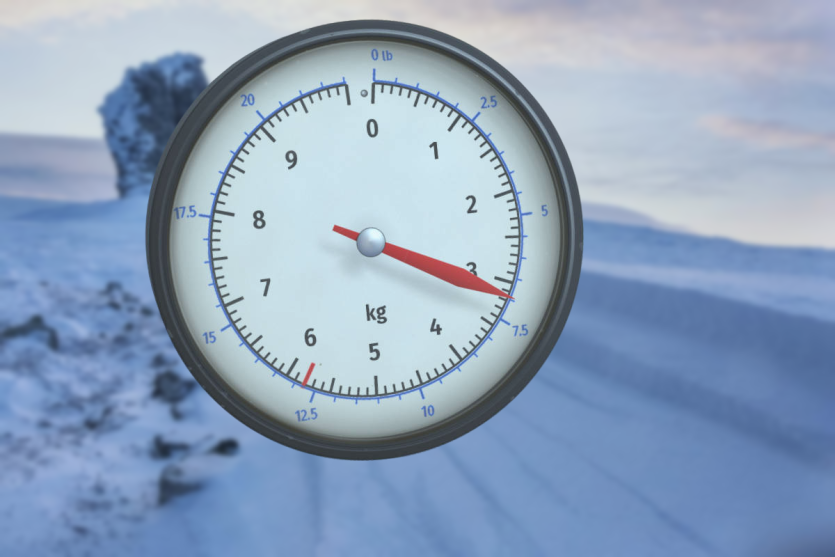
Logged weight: 3.15 kg
